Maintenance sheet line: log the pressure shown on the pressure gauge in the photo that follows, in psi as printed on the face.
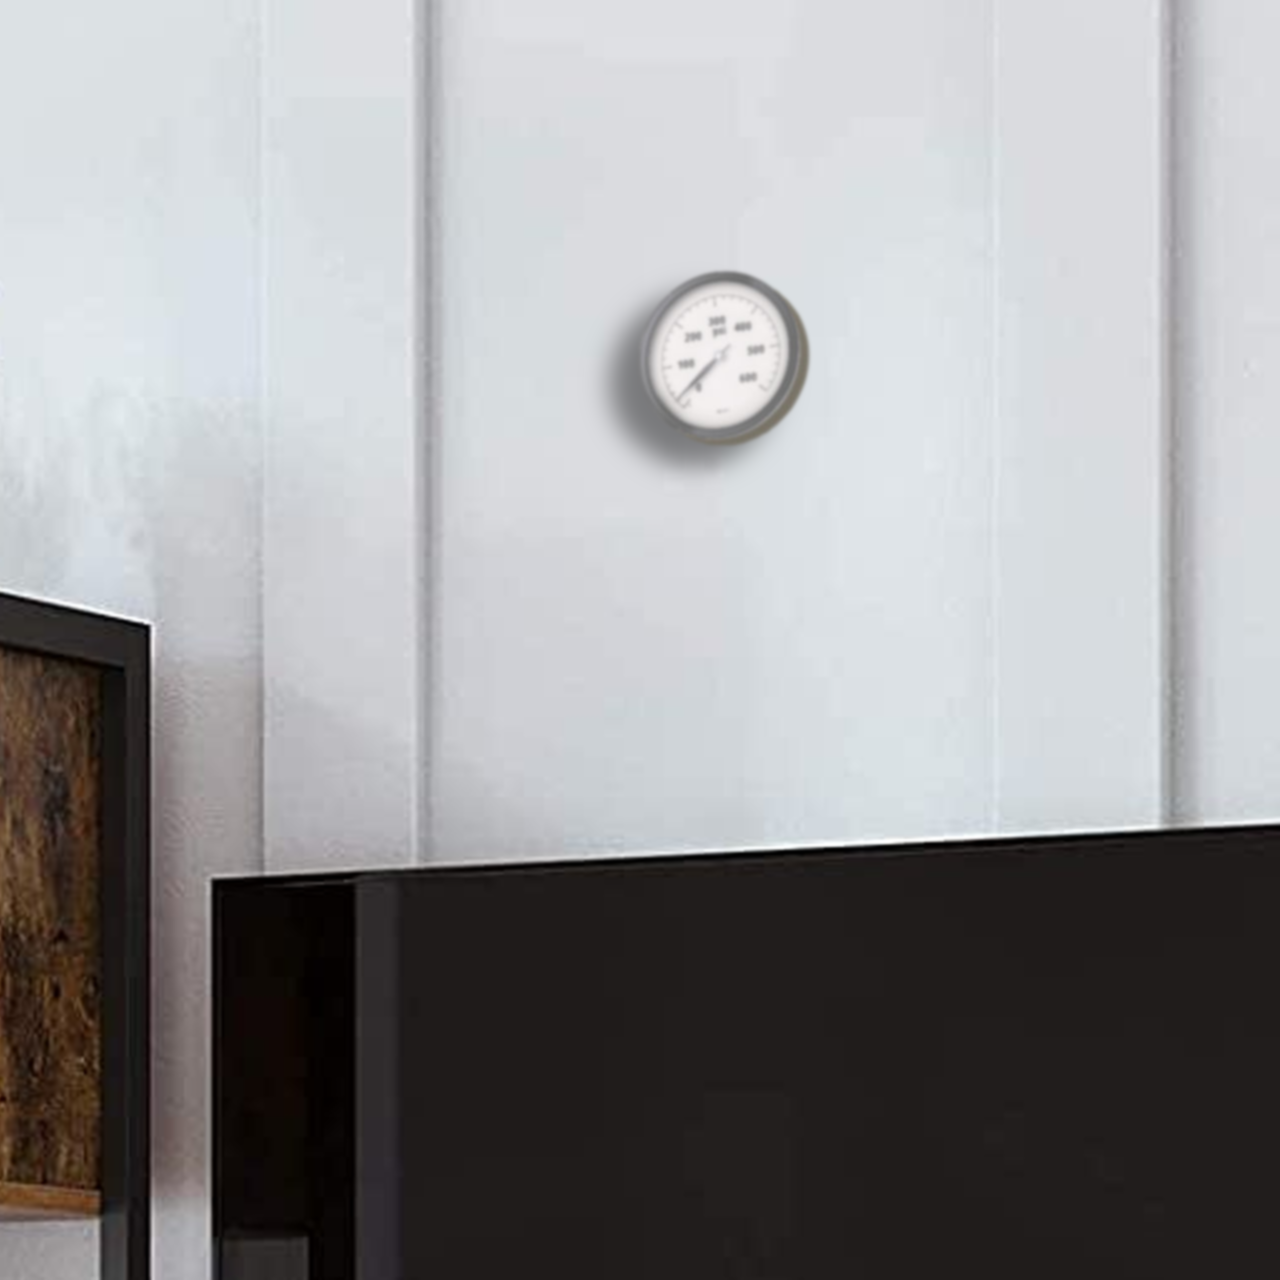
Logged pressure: 20 psi
